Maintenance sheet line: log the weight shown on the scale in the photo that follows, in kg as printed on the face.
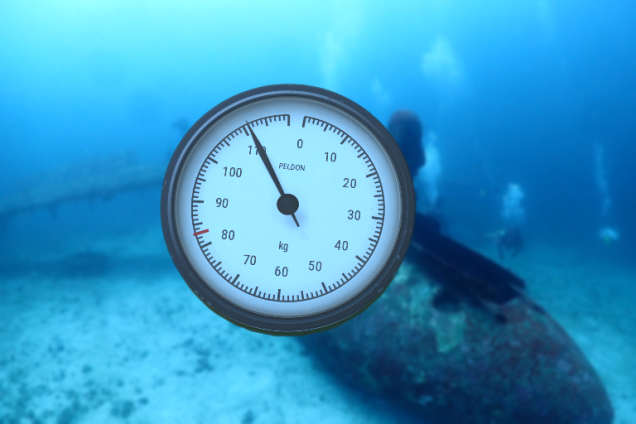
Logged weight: 111 kg
